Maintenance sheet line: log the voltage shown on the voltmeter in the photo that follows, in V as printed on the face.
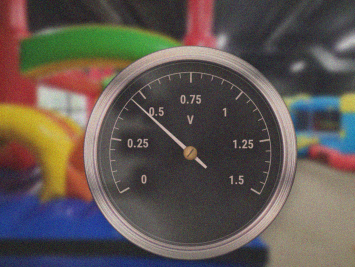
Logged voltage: 0.45 V
